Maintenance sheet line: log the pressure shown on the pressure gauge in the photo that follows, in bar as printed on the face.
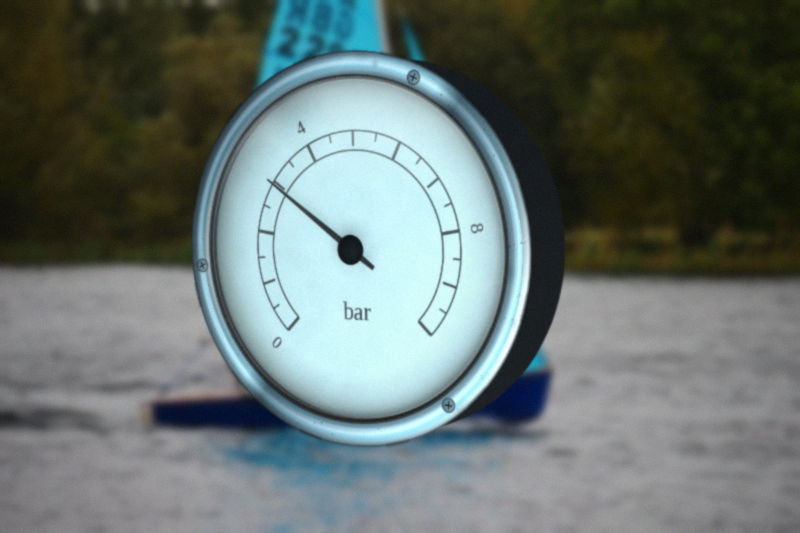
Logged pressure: 3 bar
